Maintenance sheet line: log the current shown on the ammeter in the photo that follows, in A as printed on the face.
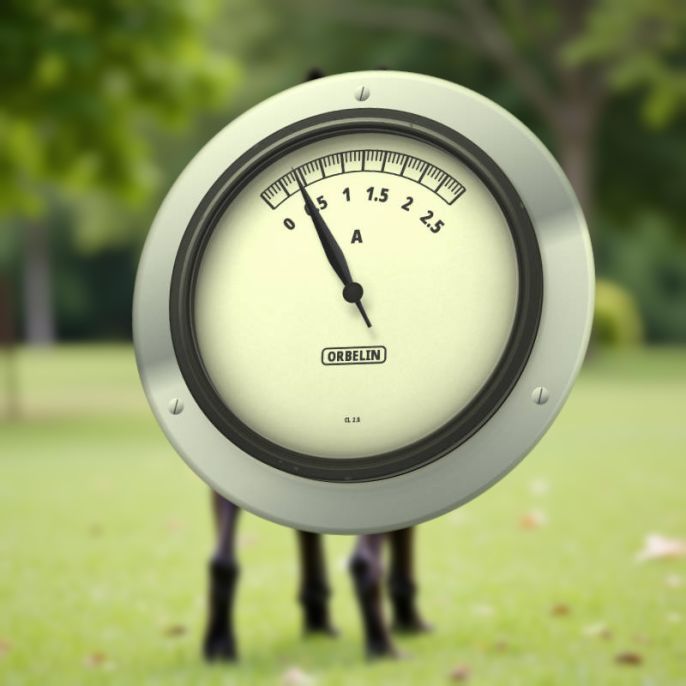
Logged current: 0.45 A
